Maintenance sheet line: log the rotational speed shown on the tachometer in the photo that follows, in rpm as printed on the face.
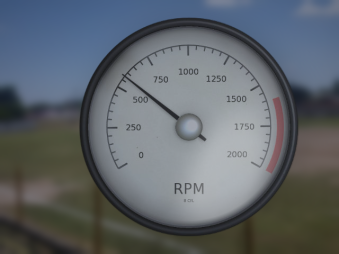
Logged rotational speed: 575 rpm
